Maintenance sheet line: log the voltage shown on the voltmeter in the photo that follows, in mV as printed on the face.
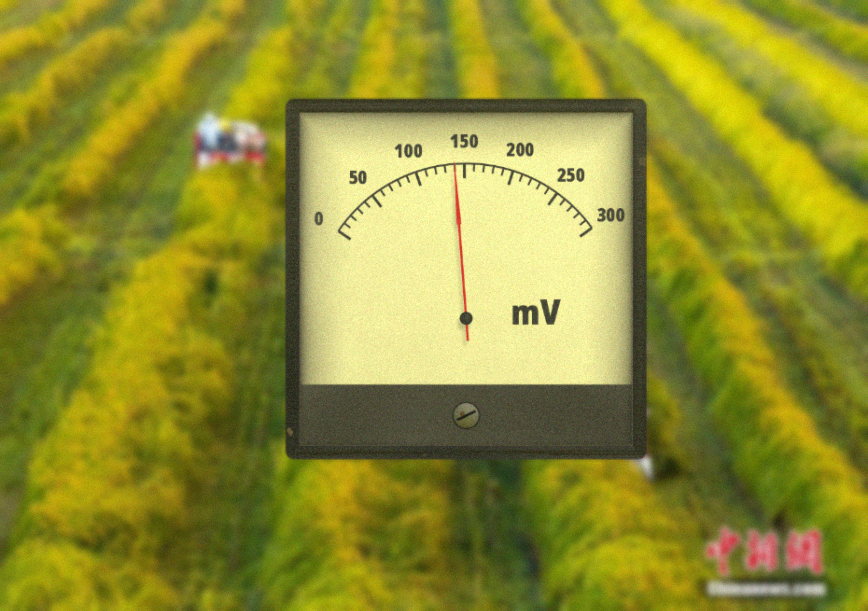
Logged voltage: 140 mV
